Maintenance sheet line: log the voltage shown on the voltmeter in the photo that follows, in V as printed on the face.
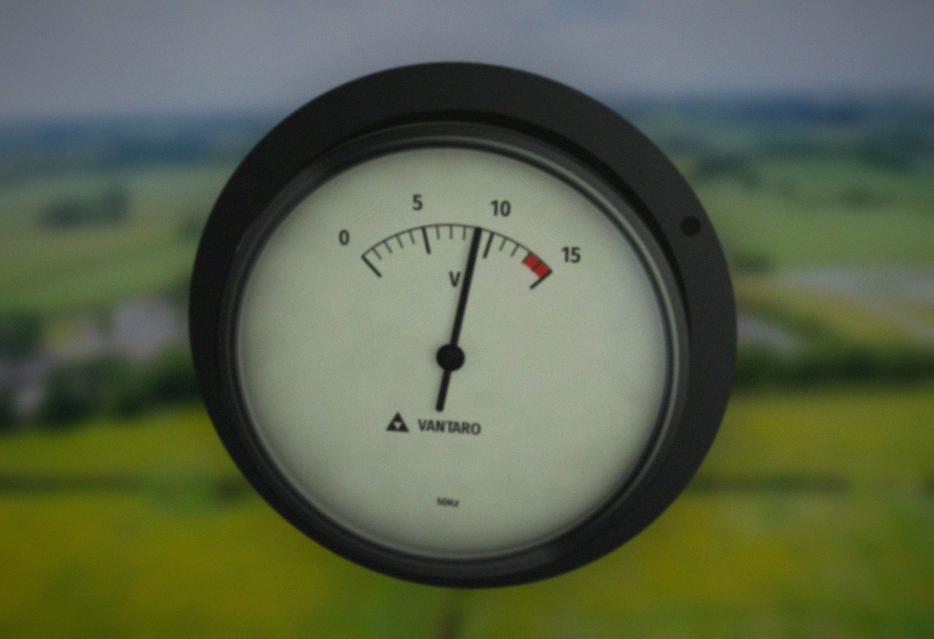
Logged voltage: 9 V
